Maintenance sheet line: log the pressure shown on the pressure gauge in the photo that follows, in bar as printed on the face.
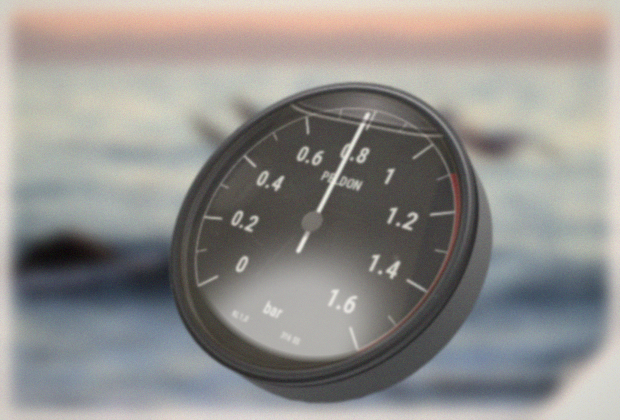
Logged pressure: 0.8 bar
